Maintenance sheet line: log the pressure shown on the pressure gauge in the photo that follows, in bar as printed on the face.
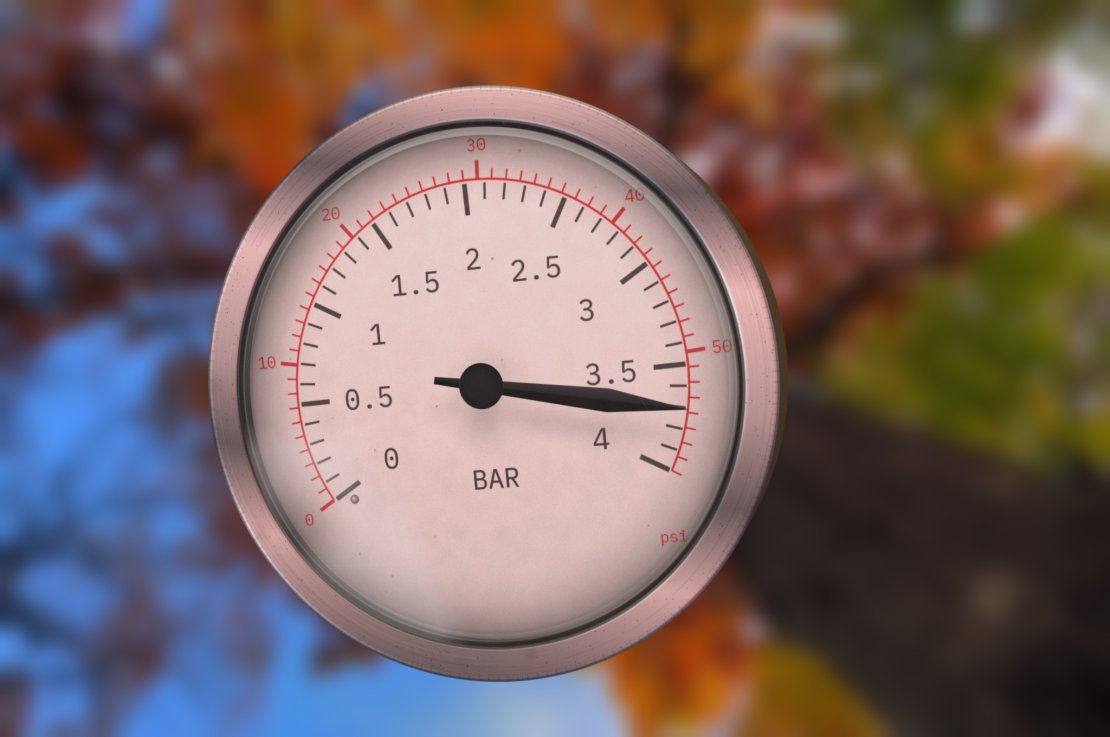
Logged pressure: 3.7 bar
